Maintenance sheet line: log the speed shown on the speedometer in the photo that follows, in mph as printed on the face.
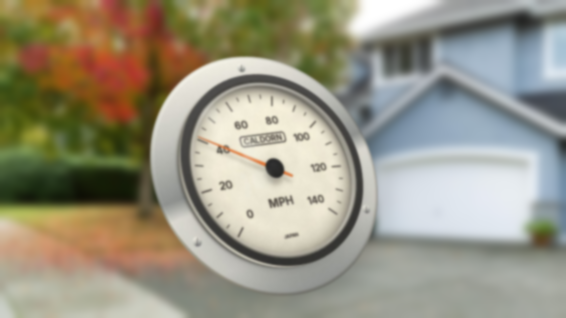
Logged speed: 40 mph
